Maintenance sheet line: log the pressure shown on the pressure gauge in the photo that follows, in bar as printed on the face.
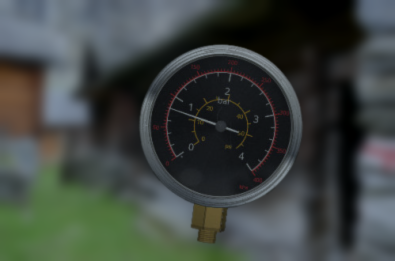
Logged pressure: 0.8 bar
